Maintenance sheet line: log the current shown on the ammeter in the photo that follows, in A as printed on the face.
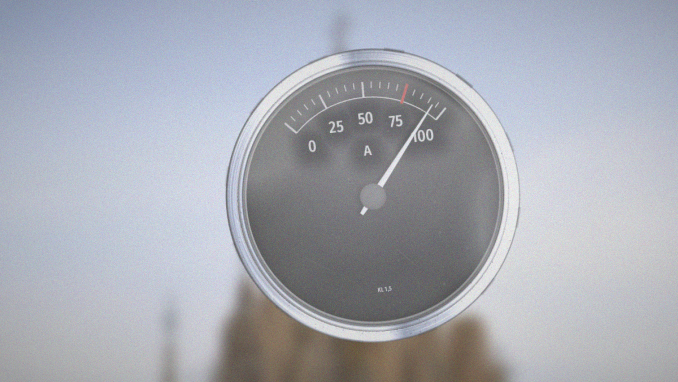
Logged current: 92.5 A
